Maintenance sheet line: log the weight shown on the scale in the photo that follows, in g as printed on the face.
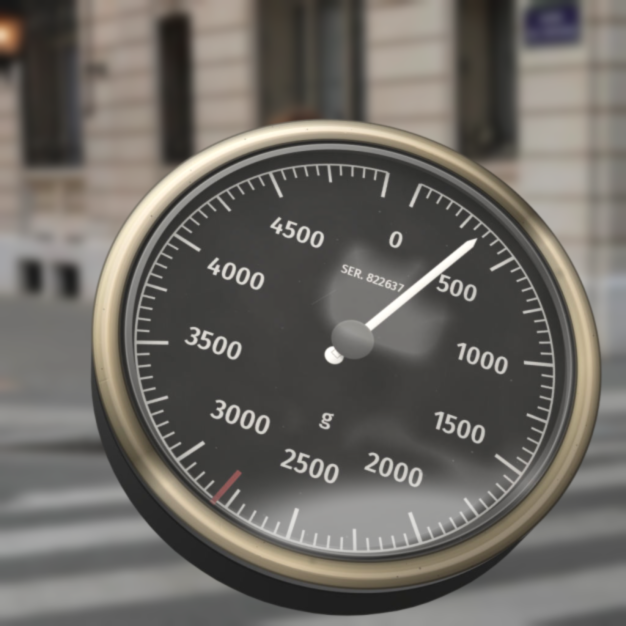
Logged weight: 350 g
